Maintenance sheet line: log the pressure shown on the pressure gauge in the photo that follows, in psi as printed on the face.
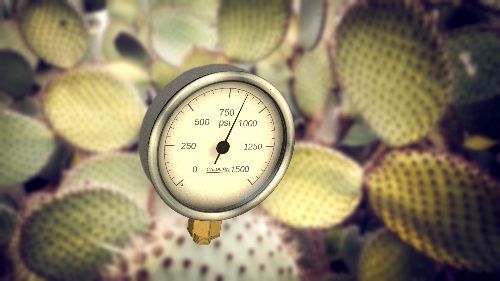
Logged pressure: 850 psi
